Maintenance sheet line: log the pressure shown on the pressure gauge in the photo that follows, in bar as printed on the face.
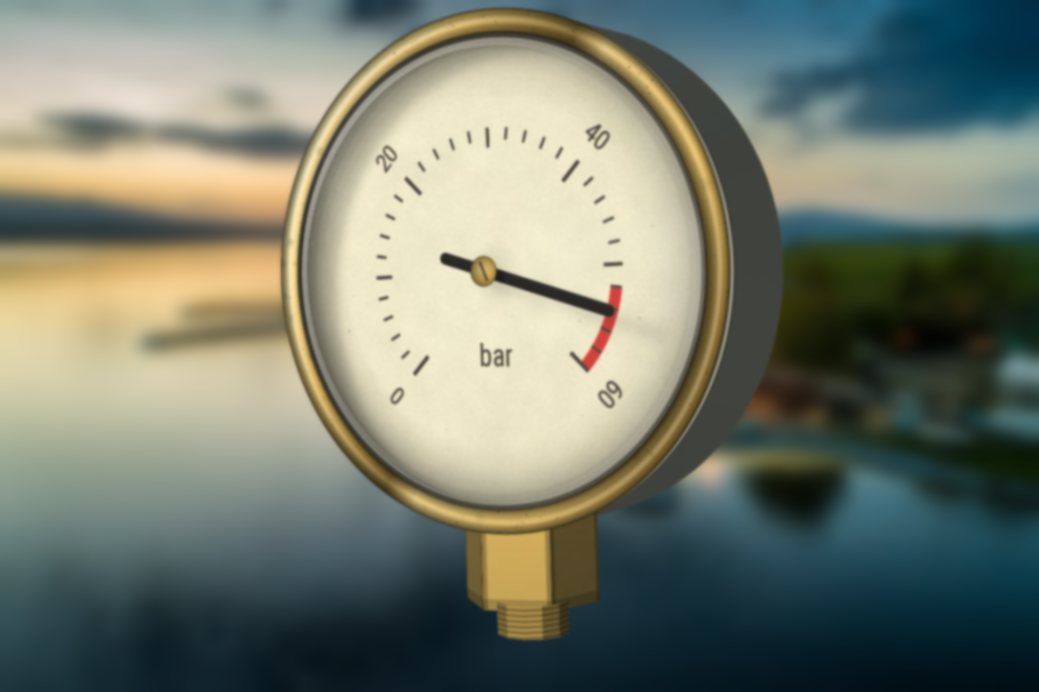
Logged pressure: 54 bar
